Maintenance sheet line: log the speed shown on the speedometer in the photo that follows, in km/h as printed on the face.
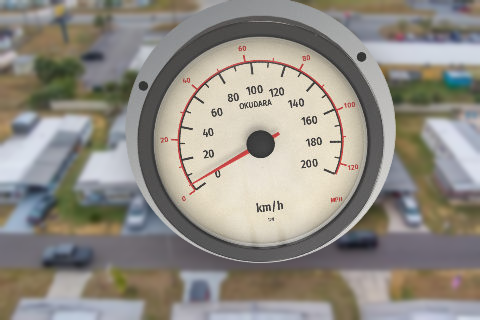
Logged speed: 5 km/h
